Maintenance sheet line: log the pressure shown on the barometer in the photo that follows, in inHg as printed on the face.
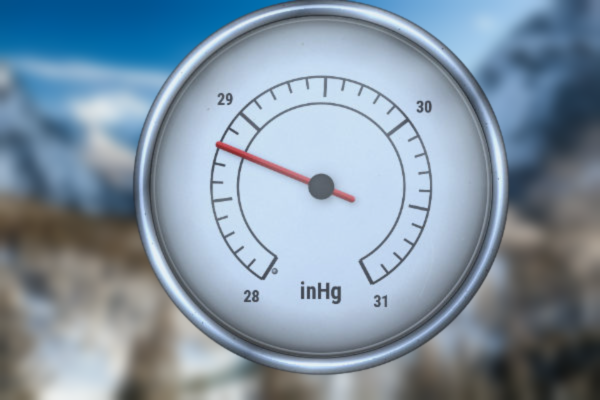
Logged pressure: 28.8 inHg
